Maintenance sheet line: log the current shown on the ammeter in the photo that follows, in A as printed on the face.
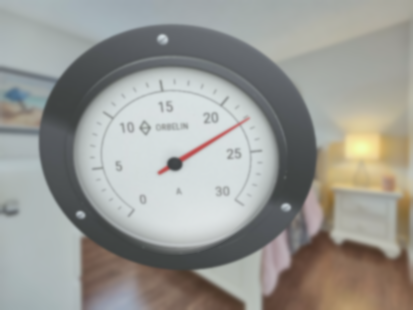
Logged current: 22 A
